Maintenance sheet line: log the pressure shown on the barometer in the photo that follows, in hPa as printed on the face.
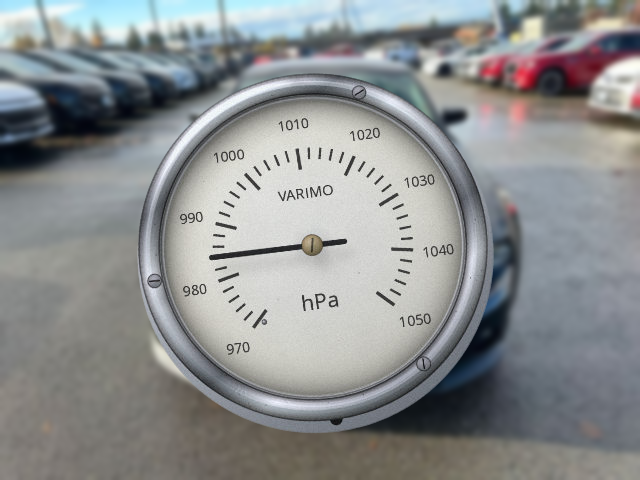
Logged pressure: 984 hPa
